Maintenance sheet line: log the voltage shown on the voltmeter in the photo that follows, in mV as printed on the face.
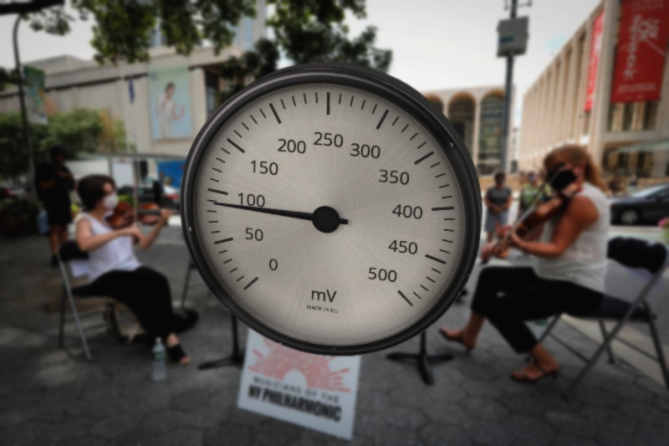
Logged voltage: 90 mV
